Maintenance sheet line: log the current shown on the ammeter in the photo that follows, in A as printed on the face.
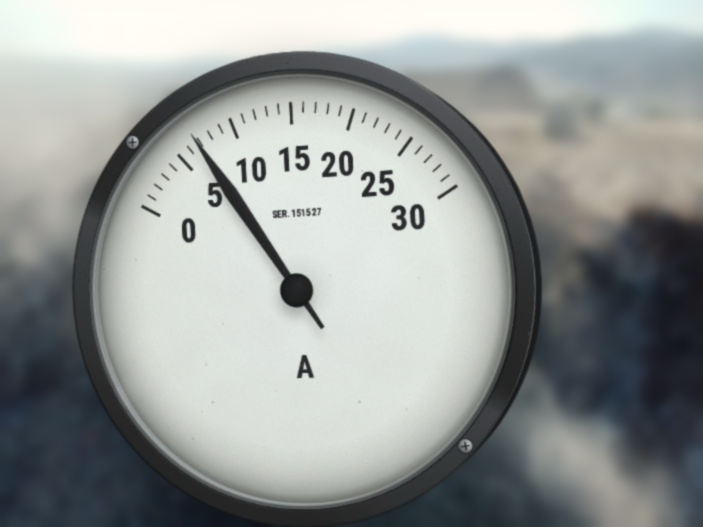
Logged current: 7 A
